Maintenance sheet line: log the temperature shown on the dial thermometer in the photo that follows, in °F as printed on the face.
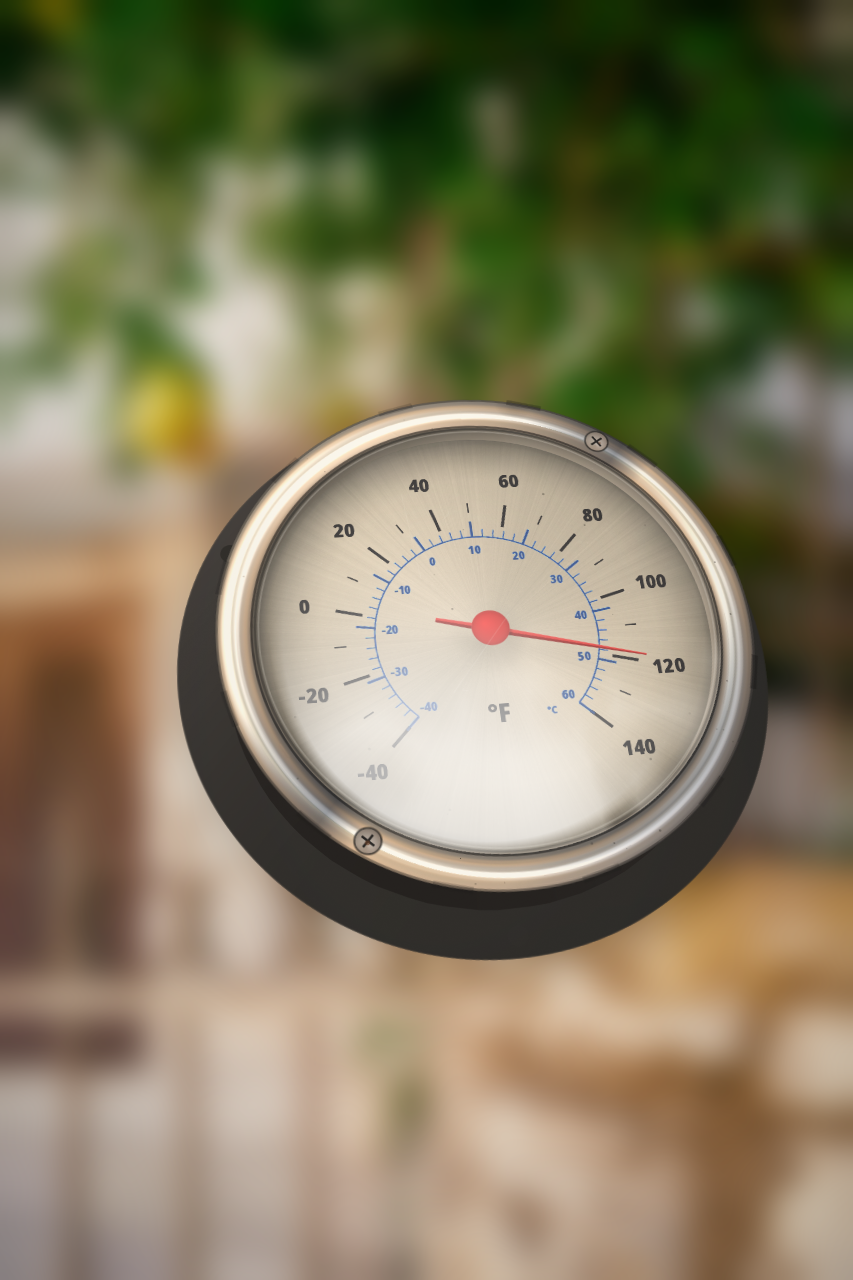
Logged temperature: 120 °F
